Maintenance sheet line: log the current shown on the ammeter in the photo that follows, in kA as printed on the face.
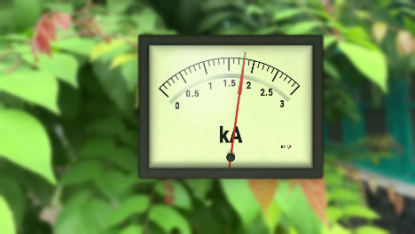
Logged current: 1.8 kA
